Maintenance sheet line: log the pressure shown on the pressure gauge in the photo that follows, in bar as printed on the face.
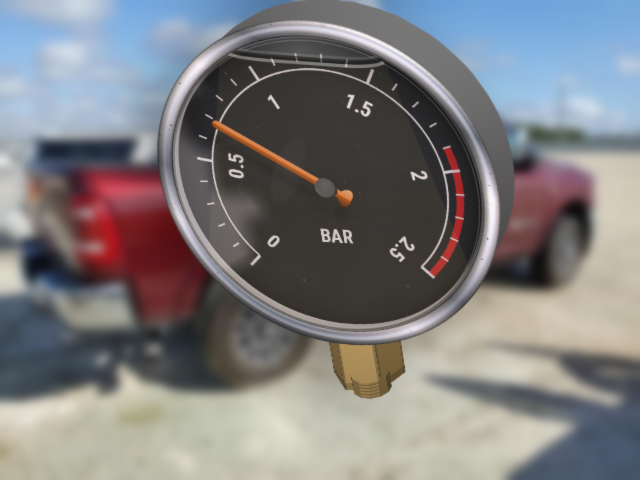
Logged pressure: 0.7 bar
